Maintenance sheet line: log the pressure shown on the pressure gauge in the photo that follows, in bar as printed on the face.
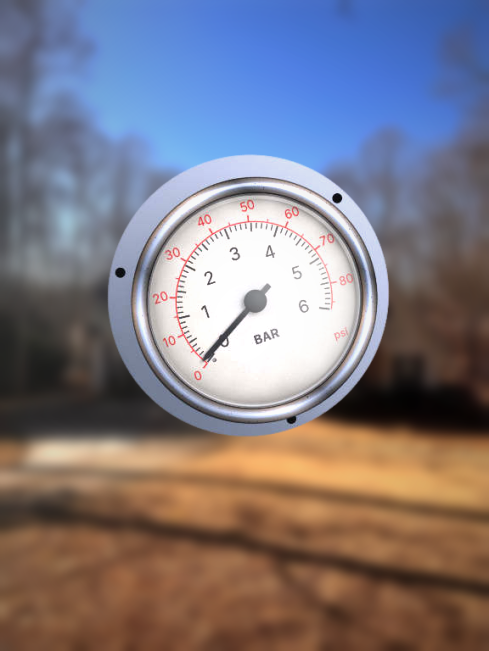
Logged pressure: 0.1 bar
